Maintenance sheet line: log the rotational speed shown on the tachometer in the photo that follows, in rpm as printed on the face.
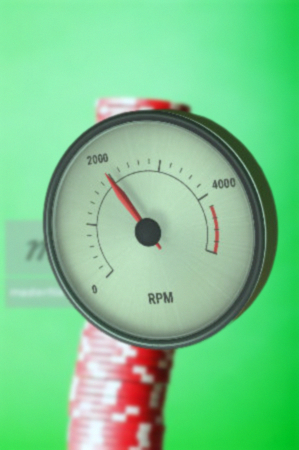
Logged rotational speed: 2000 rpm
